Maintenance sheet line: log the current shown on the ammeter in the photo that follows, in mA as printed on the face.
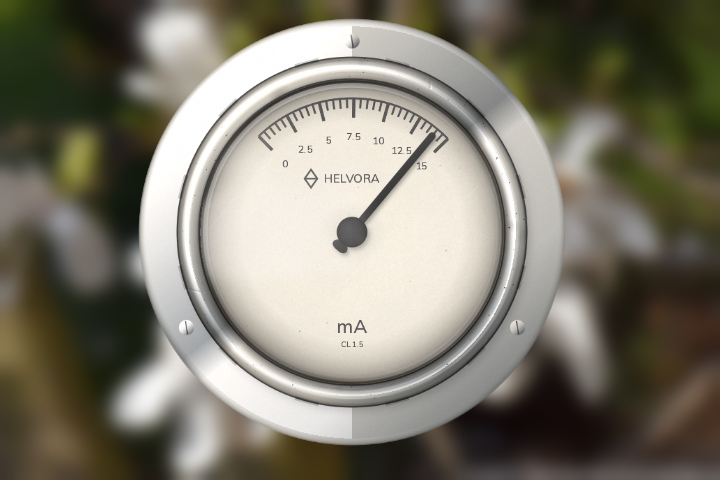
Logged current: 14 mA
